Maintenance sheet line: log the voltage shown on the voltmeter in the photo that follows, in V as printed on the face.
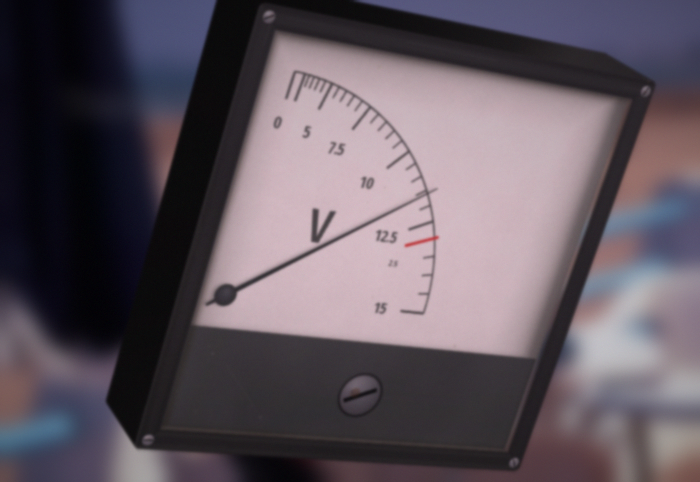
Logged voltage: 11.5 V
